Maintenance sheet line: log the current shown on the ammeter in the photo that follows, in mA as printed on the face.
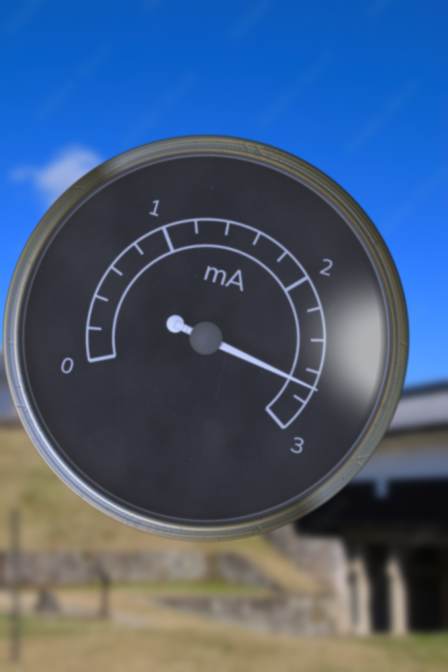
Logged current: 2.7 mA
